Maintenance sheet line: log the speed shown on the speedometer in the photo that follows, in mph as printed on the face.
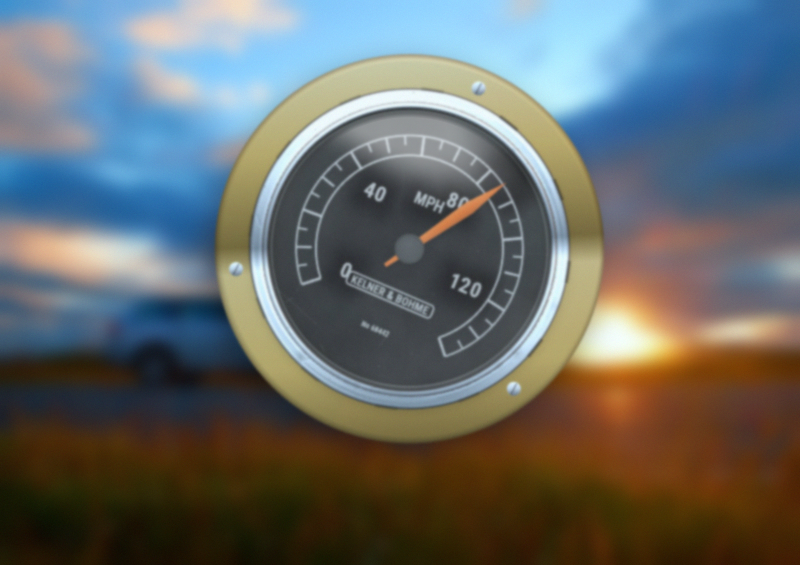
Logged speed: 85 mph
